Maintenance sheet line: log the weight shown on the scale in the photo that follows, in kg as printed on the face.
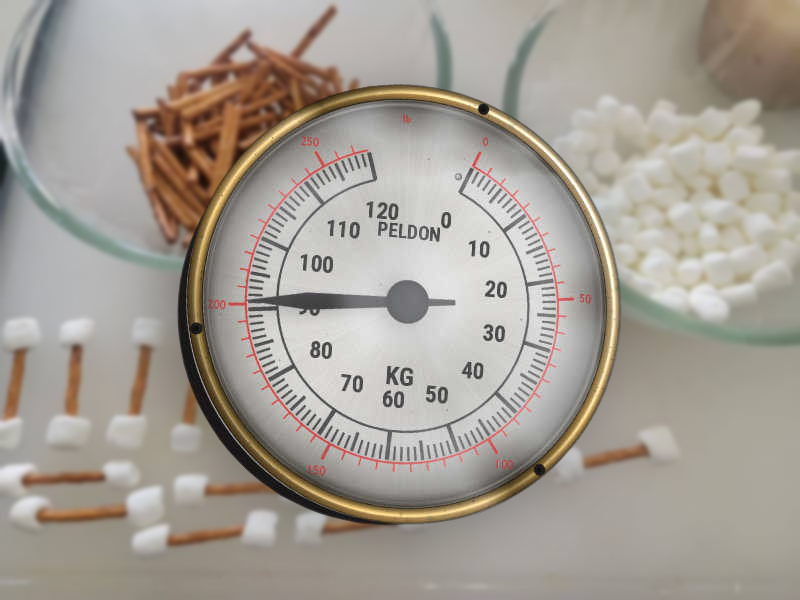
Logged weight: 91 kg
